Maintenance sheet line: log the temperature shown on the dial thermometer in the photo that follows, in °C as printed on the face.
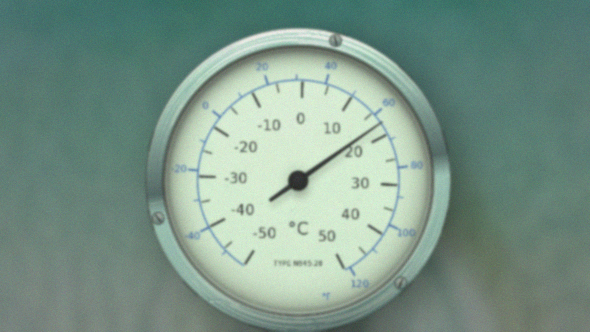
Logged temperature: 17.5 °C
